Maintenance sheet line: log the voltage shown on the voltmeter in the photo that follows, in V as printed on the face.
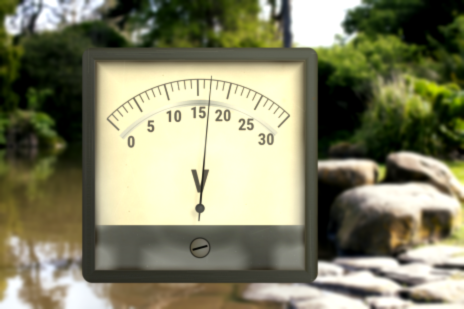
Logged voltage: 17 V
